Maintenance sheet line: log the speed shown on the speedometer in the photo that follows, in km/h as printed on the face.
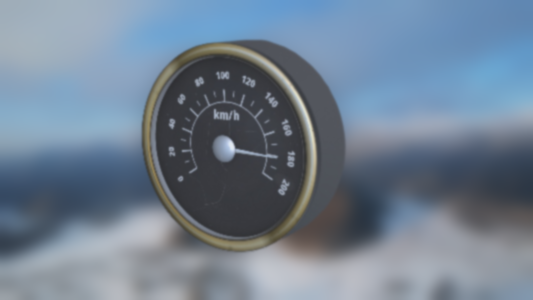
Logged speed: 180 km/h
